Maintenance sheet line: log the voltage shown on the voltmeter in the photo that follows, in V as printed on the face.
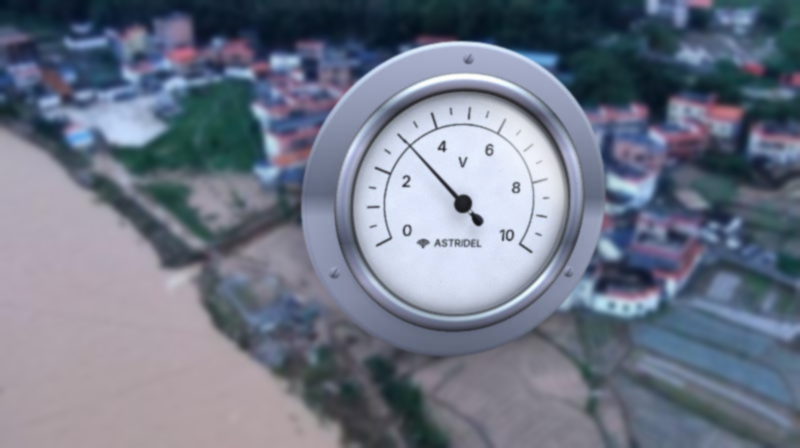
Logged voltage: 3 V
